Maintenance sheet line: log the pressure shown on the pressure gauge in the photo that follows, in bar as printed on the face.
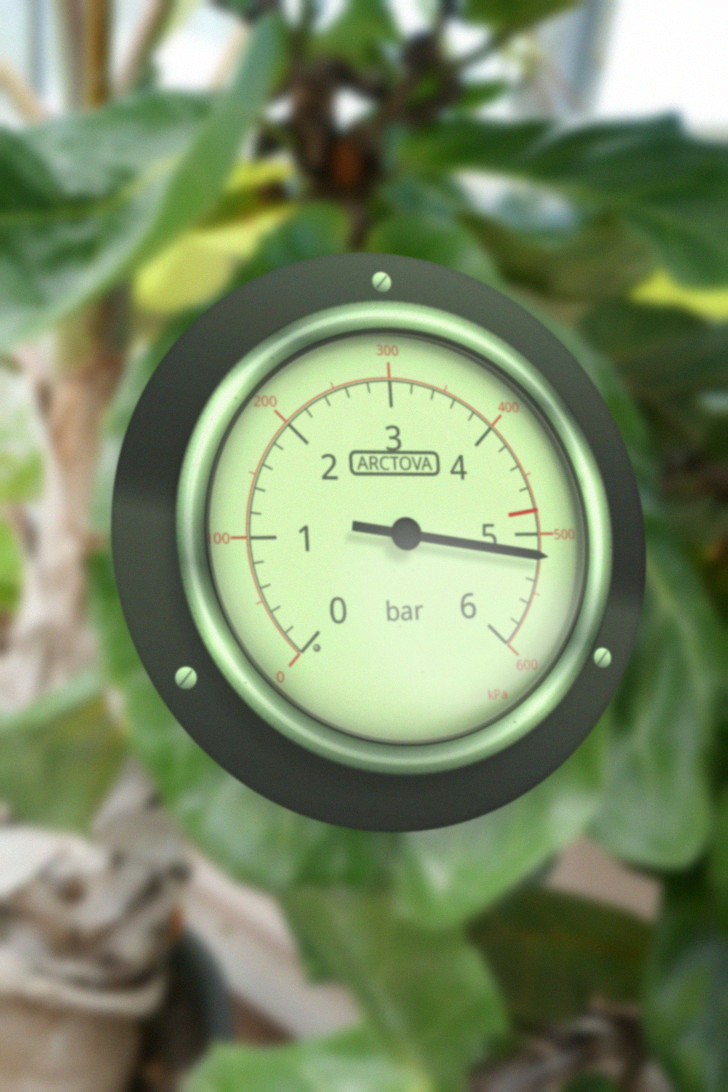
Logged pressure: 5.2 bar
